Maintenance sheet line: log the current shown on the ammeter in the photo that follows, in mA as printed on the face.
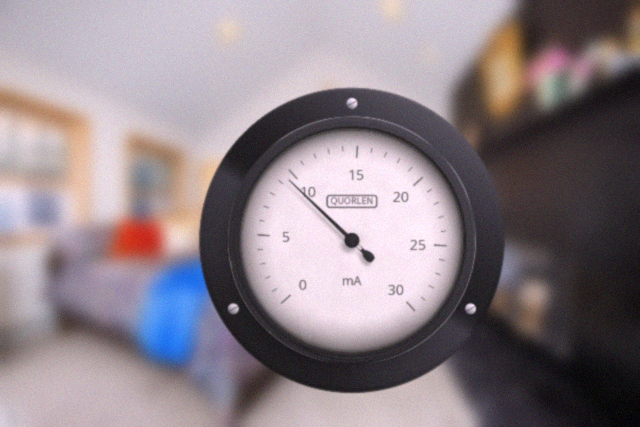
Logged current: 9.5 mA
